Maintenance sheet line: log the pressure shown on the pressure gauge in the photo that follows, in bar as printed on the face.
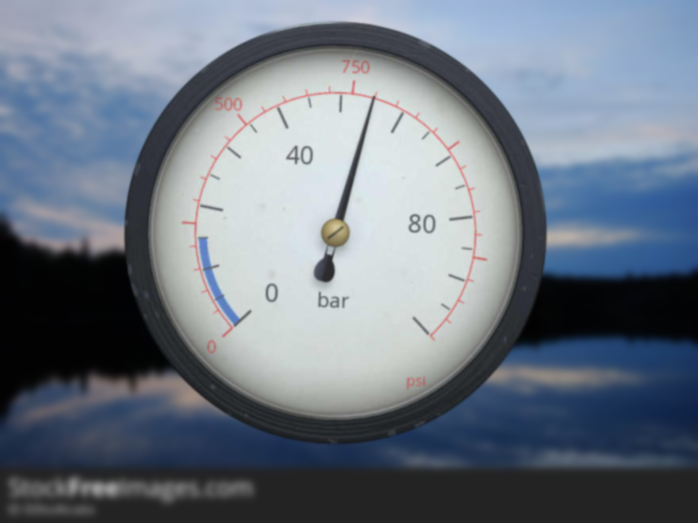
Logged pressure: 55 bar
